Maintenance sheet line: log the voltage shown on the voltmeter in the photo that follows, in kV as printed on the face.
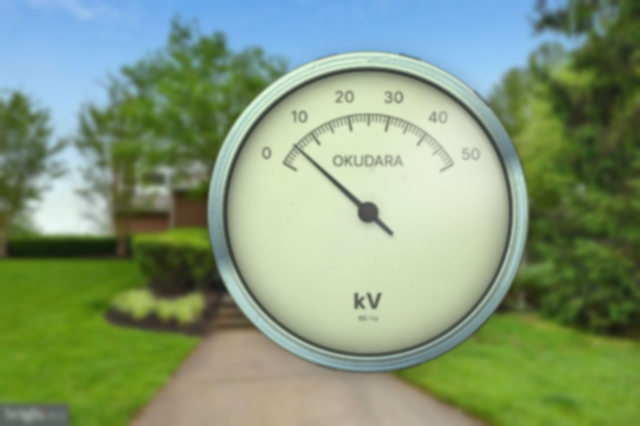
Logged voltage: 5 kV
